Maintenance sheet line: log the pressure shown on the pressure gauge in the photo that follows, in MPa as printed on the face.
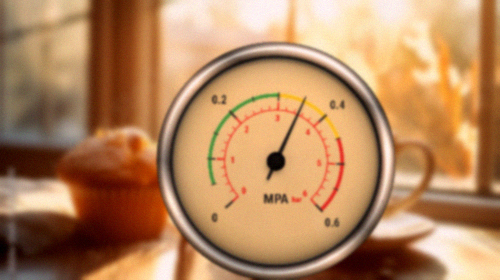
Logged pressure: 0.35 MPa
